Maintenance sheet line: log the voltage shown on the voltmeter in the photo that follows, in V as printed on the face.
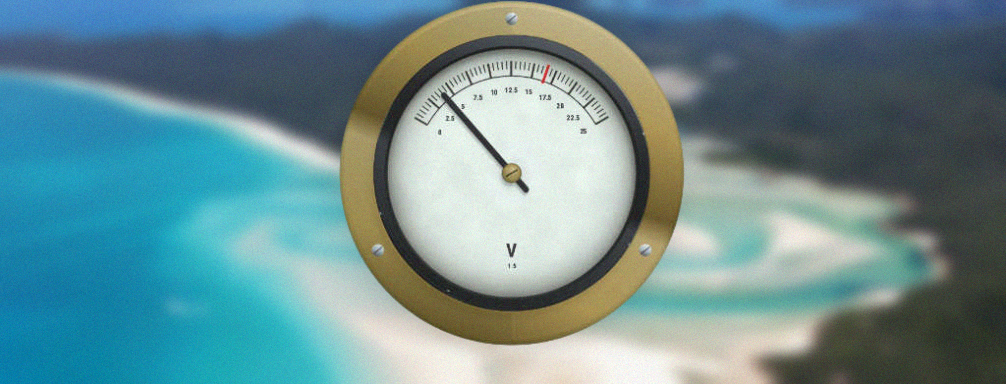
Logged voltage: 4 V
